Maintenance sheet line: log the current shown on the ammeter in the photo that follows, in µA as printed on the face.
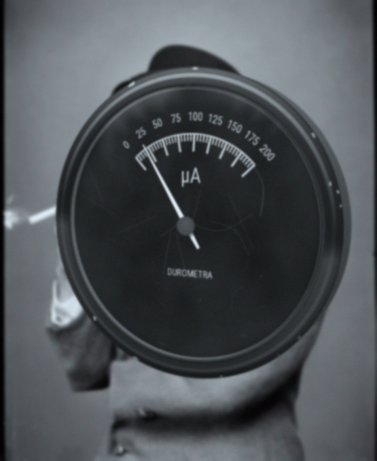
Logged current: 25 µA
